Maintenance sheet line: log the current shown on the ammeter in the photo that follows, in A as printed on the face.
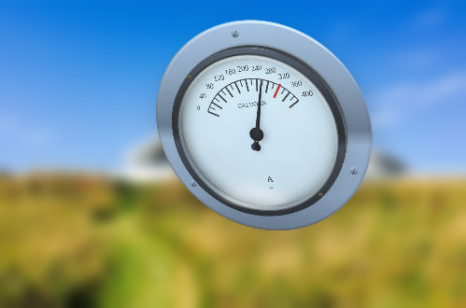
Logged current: 260 A
